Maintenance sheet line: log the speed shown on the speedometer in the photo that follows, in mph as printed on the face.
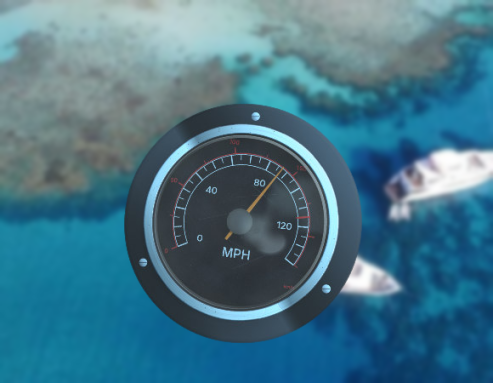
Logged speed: 87.5 mph
